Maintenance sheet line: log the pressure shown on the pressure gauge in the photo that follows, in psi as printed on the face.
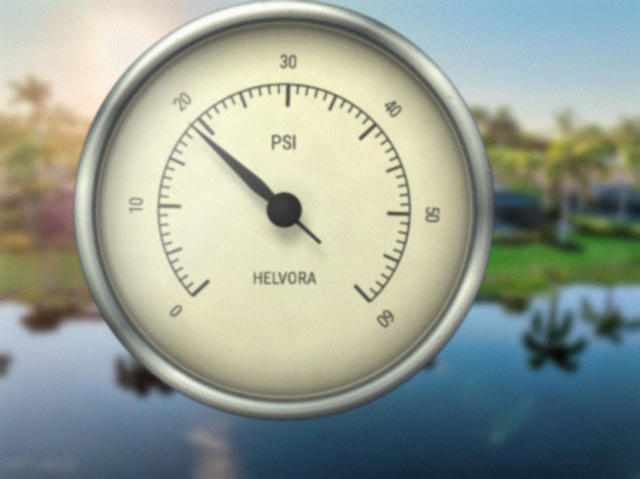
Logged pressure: 19 psi
